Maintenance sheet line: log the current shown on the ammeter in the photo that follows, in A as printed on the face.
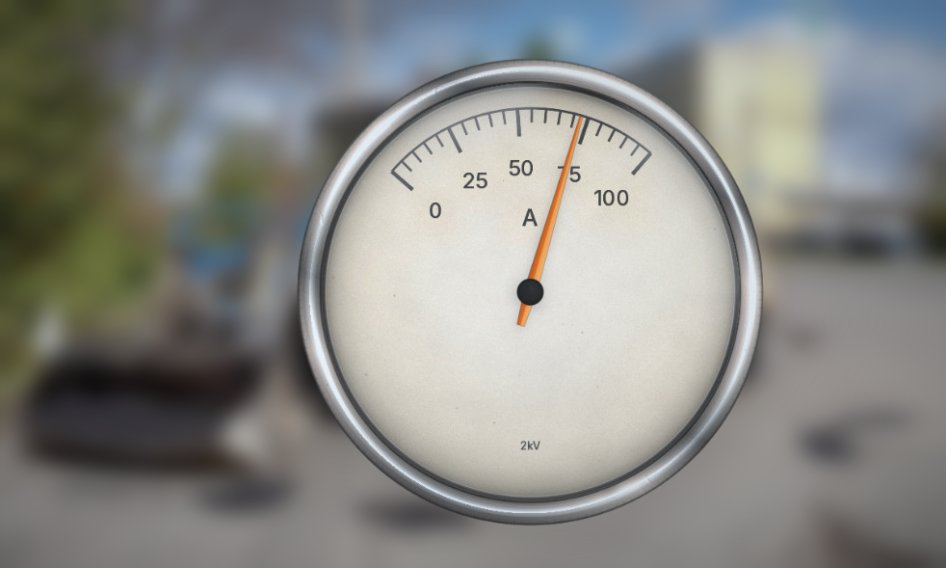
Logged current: 72.5 A
